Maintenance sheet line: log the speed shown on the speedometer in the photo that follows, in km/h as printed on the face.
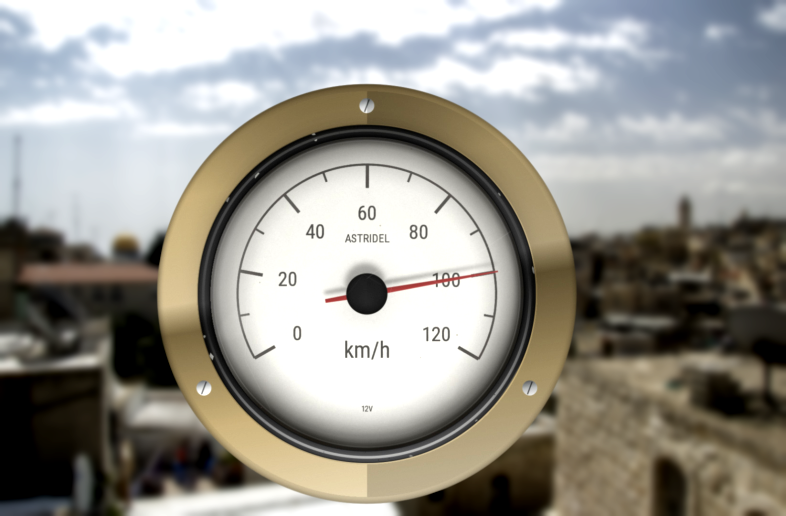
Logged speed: 100 km/h
